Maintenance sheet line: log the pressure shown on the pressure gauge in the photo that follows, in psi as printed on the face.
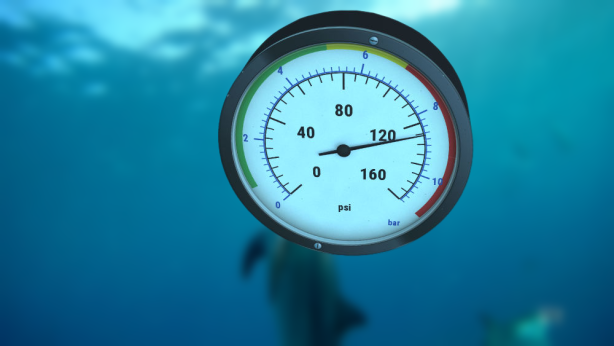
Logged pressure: 125 psi
